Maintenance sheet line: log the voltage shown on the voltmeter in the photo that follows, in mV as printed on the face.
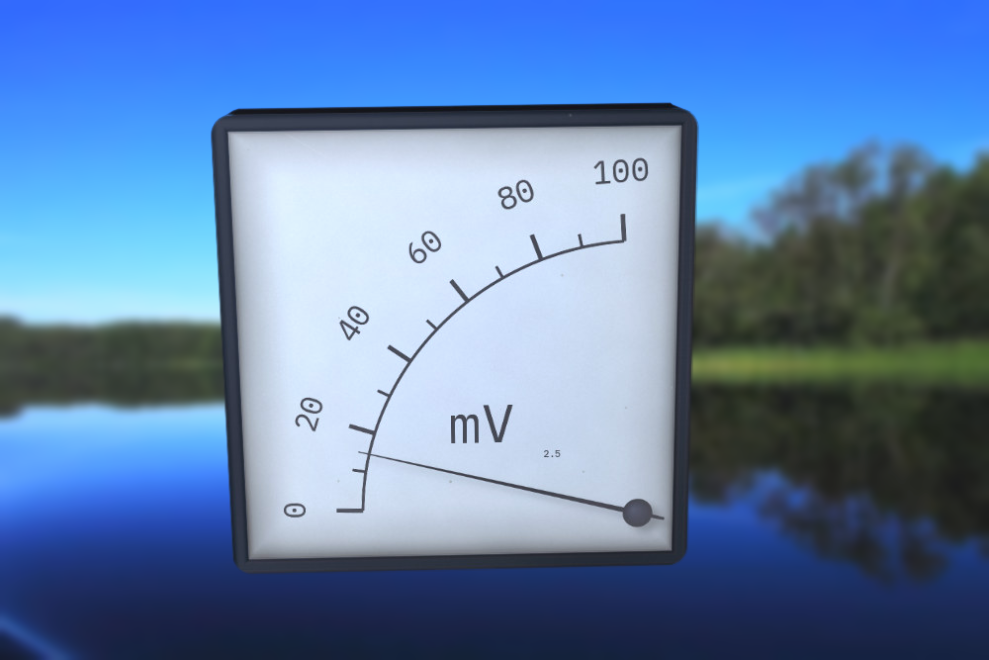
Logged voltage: 15 mV
